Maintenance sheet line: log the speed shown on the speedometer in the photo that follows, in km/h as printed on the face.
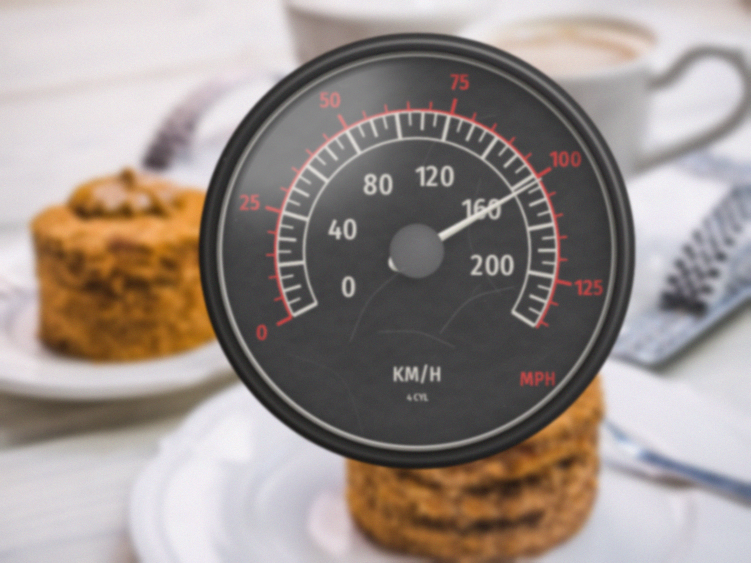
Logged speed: 162.5 km/h
